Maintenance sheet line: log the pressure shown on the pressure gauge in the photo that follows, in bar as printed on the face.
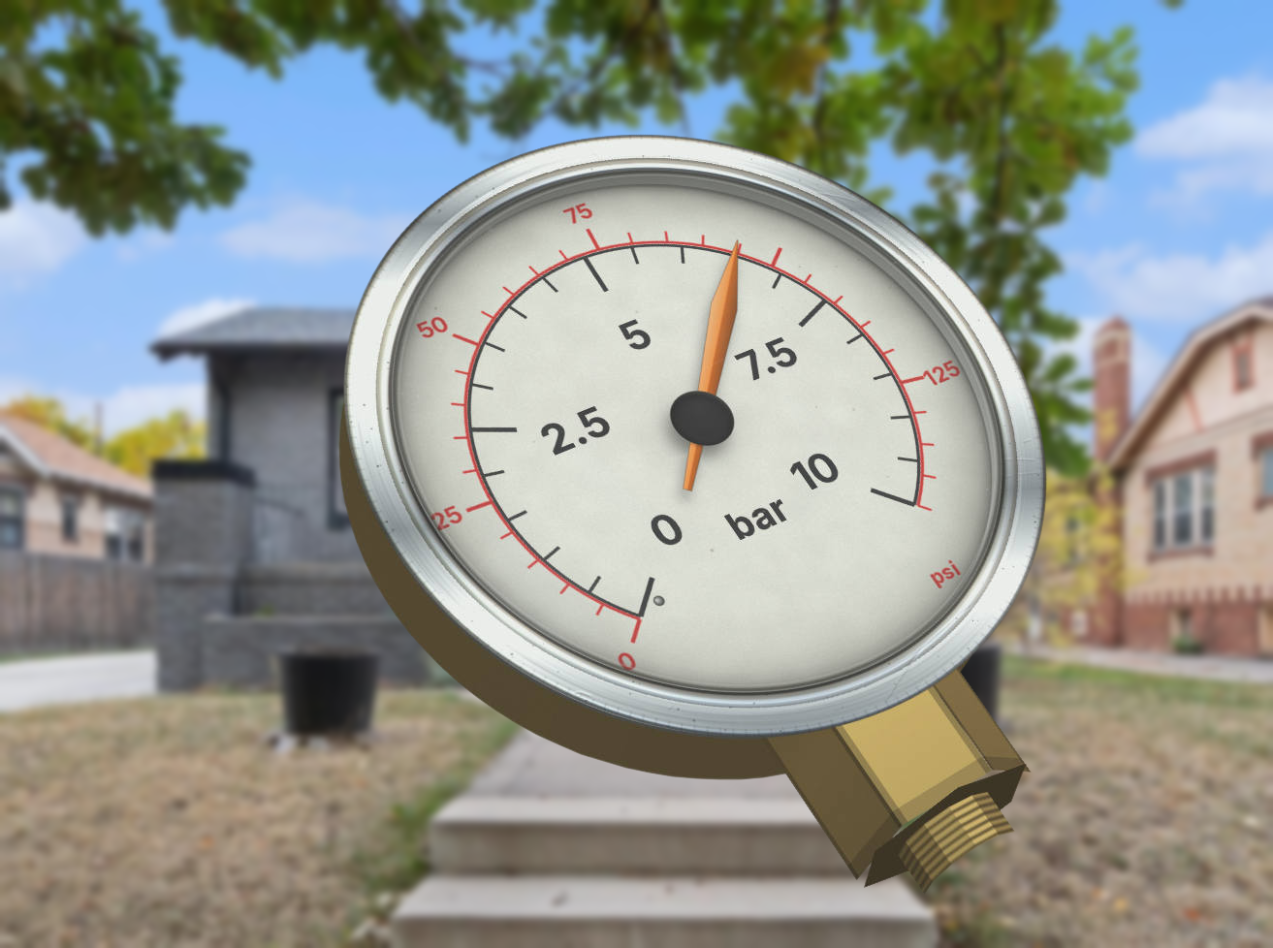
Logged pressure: 6.5 bar
